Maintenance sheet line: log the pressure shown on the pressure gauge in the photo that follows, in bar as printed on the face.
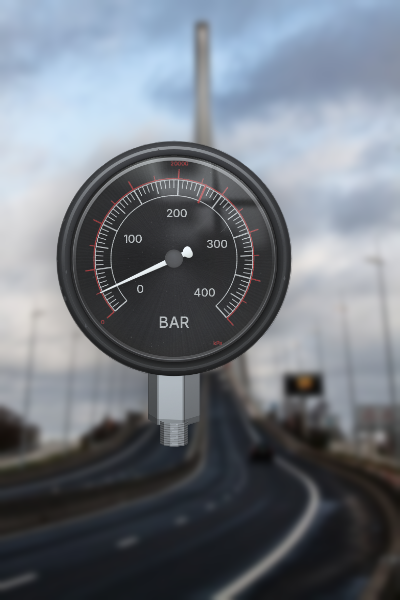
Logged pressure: 25 bar
